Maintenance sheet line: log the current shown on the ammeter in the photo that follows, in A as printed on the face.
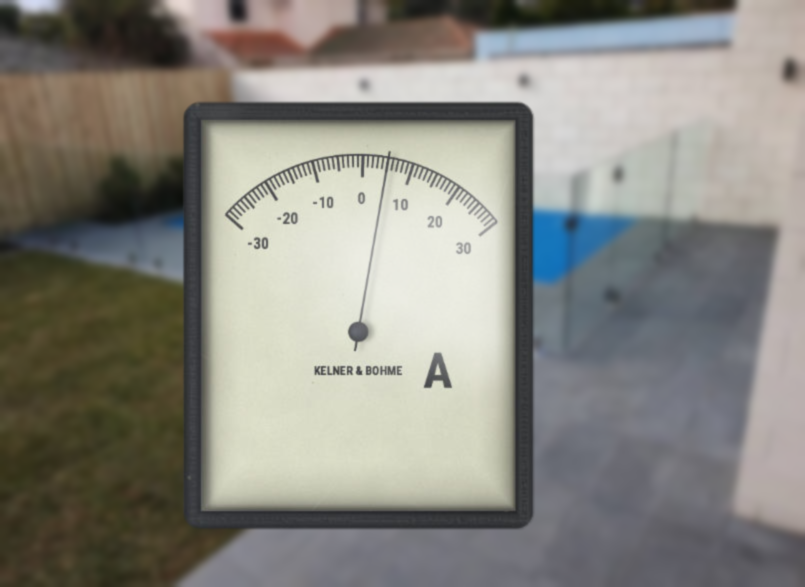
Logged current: 5 A
